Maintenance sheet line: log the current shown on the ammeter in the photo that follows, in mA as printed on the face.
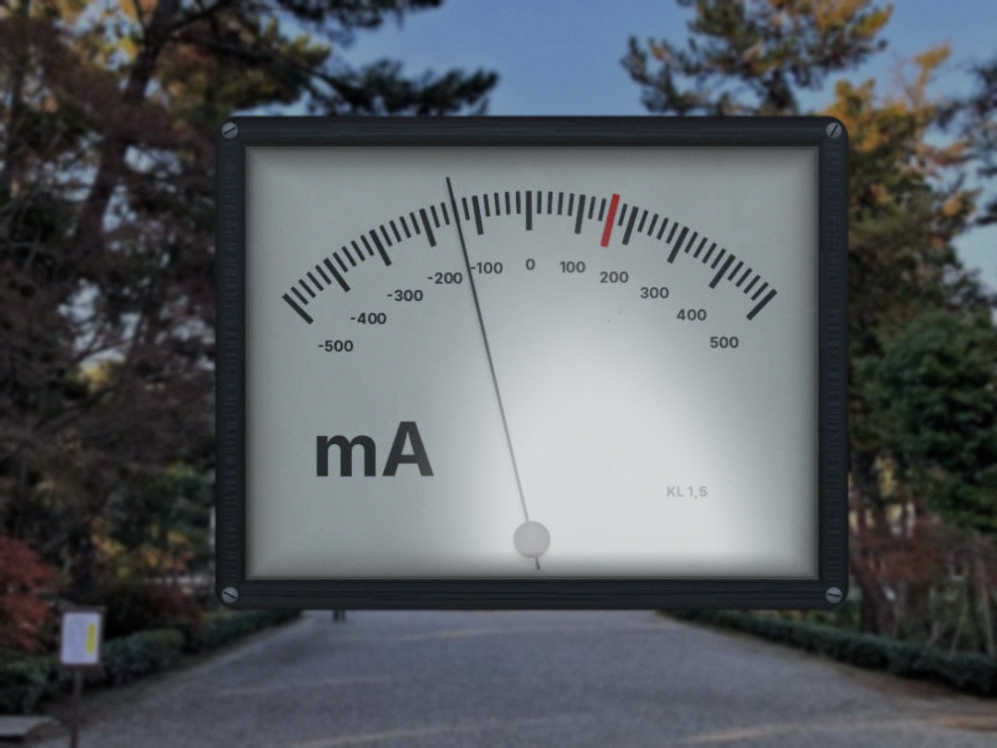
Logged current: -140 mA
